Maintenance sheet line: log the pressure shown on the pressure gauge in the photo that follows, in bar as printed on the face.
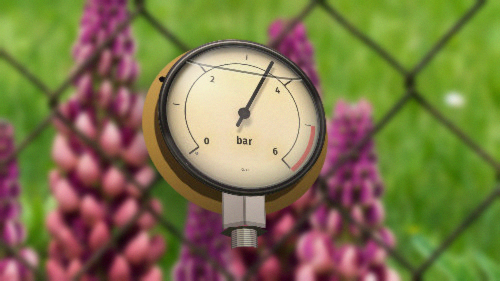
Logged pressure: 3.5 bar
